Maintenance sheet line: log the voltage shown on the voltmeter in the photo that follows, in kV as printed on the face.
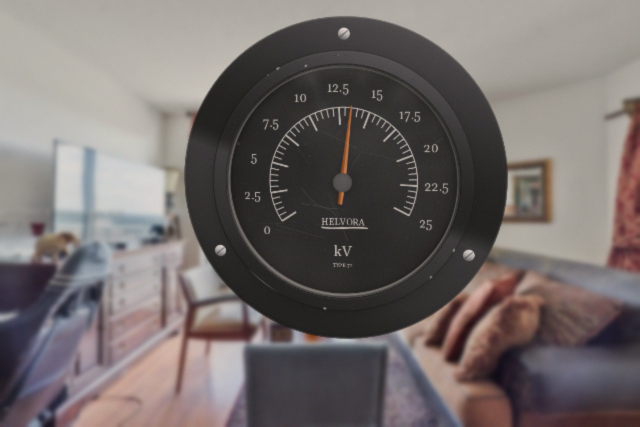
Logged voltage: 13.5 kV
